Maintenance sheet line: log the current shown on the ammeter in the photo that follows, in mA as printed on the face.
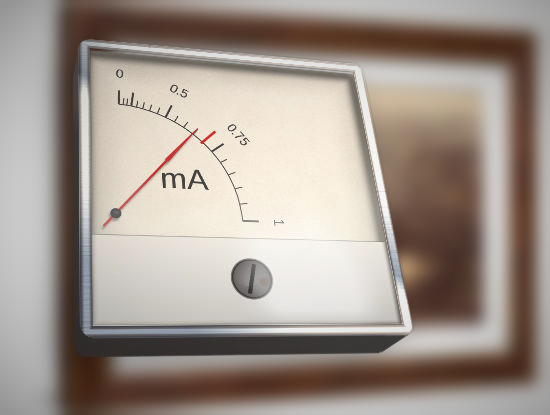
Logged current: 0.65 mA
